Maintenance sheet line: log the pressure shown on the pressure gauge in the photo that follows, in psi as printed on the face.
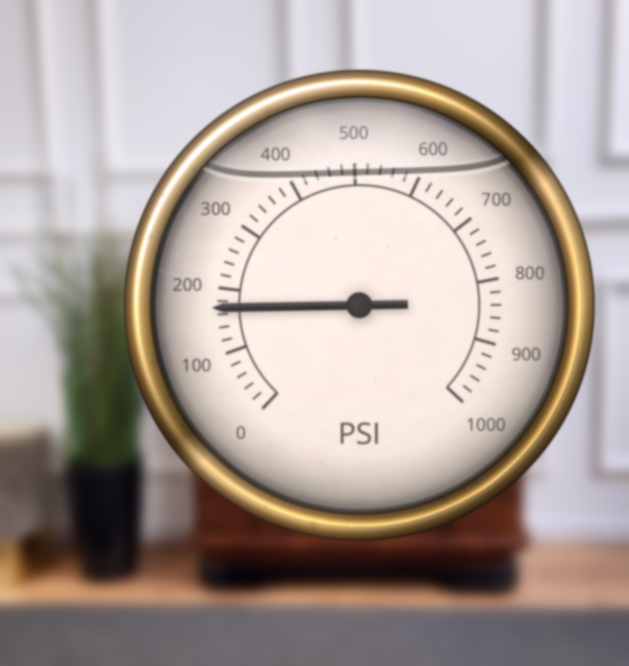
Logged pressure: 170 psi
